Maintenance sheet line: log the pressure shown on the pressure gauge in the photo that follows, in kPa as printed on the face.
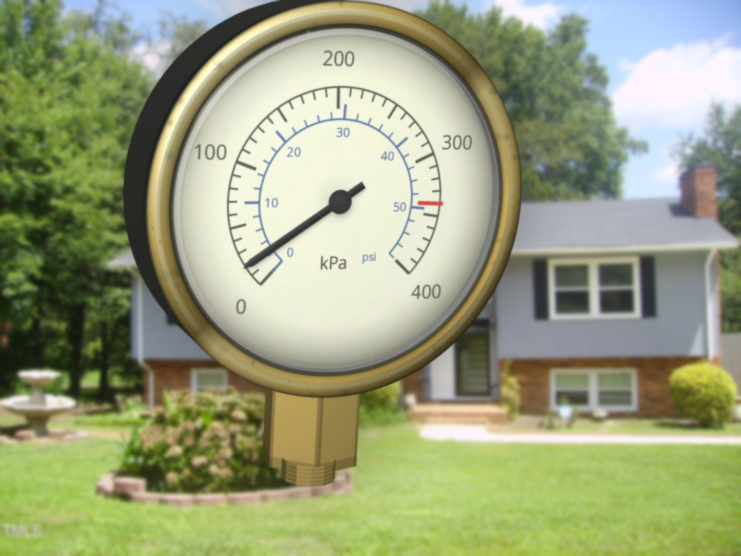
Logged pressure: 20 kPa
